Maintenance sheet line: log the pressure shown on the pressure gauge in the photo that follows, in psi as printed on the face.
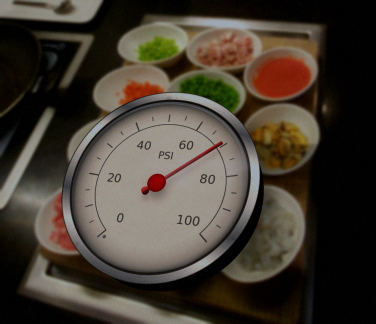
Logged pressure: 70 psi
